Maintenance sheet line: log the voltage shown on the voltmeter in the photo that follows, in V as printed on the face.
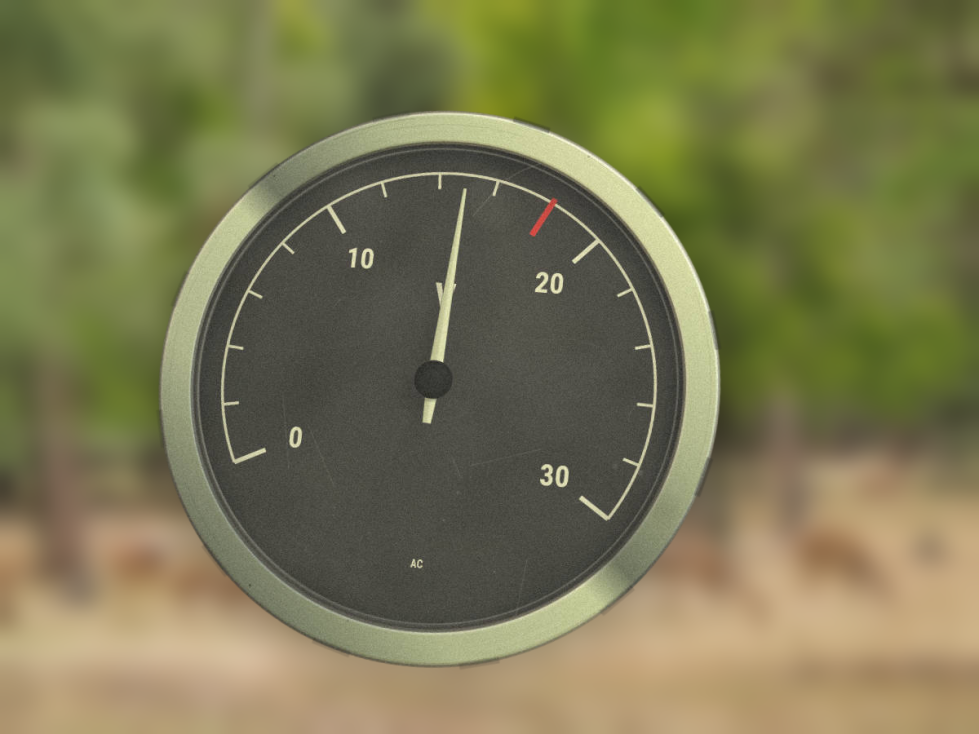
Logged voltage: 15 V
